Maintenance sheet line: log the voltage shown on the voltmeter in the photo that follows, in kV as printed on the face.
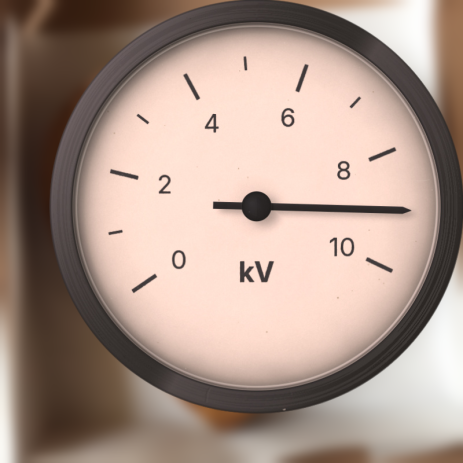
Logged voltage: 9 kV
